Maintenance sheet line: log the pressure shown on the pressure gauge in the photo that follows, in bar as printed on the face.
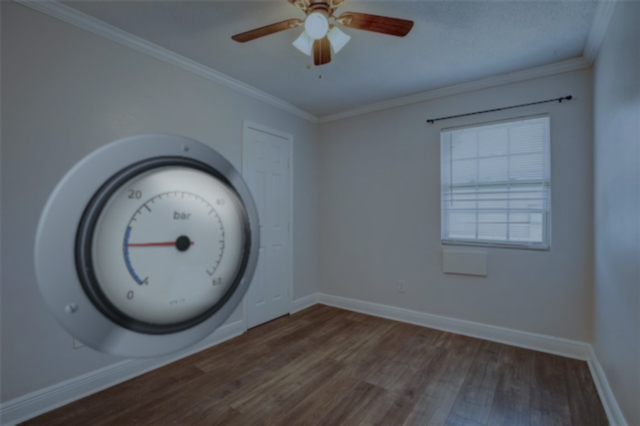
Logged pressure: 10 bar
